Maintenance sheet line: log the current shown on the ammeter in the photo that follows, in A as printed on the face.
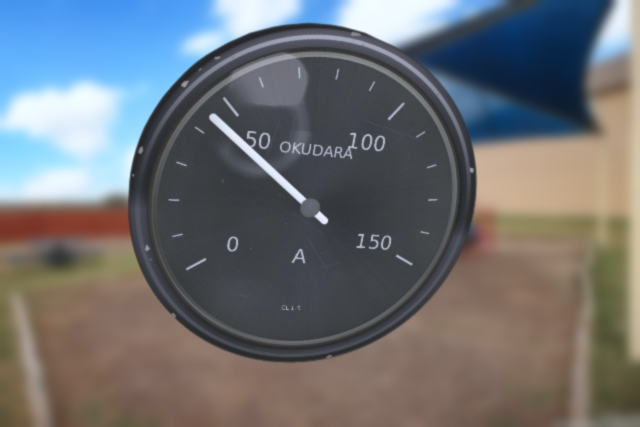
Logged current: 45 A
